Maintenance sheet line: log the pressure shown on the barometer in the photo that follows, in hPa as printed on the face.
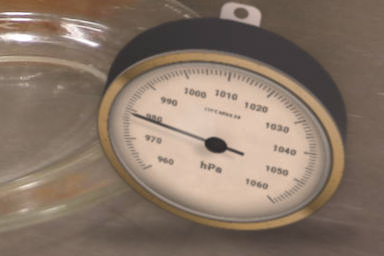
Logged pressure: 980 hPa
